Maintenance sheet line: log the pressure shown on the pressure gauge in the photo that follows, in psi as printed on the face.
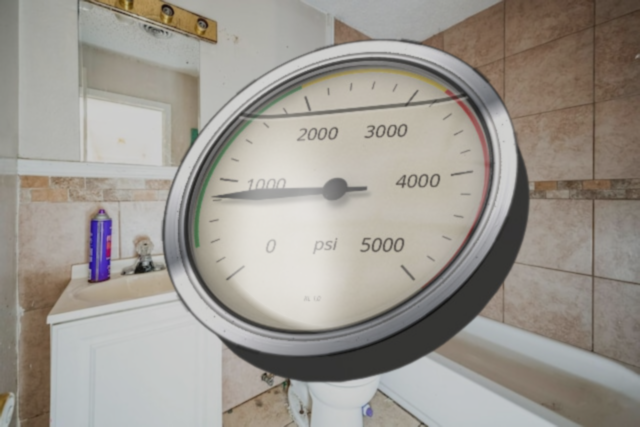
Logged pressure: 800 psi
